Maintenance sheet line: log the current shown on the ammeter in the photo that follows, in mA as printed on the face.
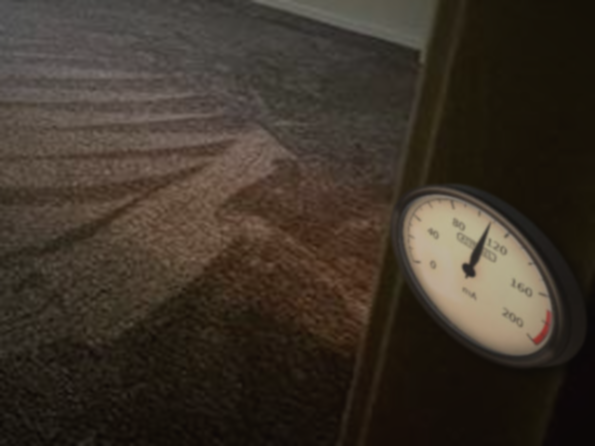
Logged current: 110 mA
